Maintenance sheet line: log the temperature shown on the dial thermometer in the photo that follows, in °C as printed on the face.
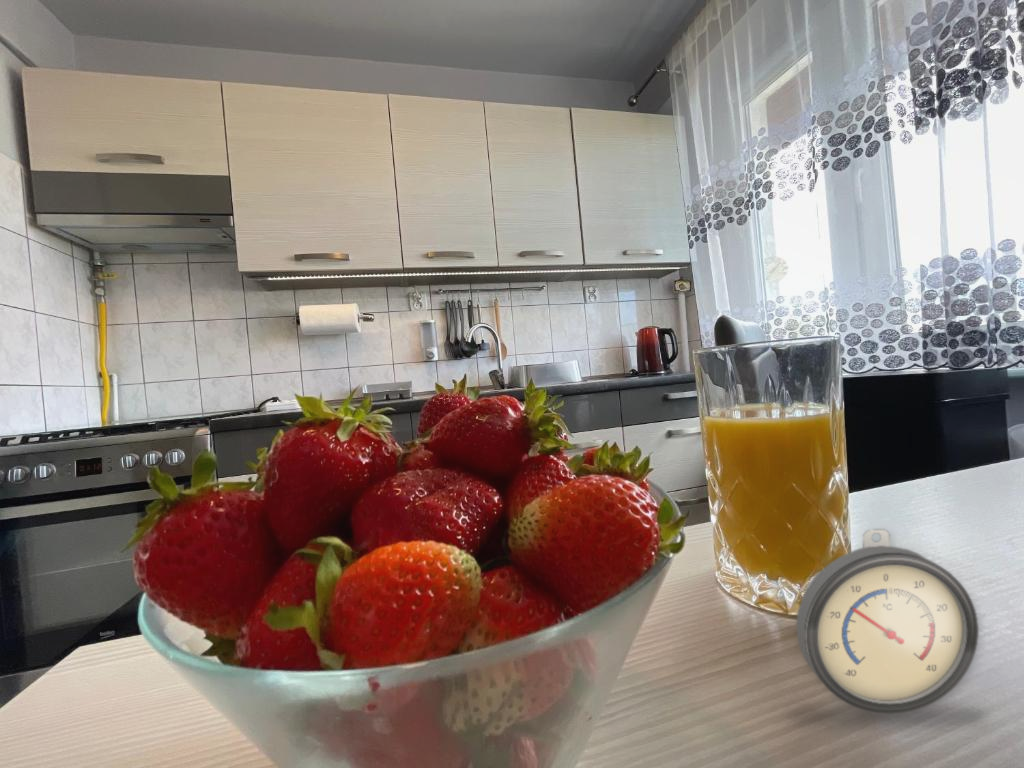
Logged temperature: -15 °C
